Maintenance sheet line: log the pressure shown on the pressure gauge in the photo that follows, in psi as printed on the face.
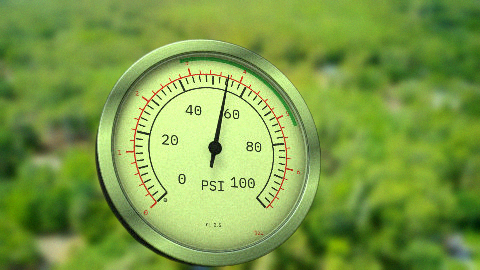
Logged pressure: 54 psi
